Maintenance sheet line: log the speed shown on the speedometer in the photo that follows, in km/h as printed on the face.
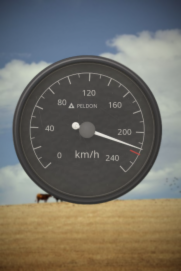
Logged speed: 215 km/h
